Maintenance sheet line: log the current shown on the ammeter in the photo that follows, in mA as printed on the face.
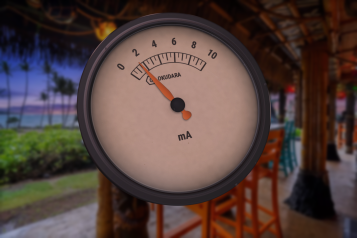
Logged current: 1.5 mA
